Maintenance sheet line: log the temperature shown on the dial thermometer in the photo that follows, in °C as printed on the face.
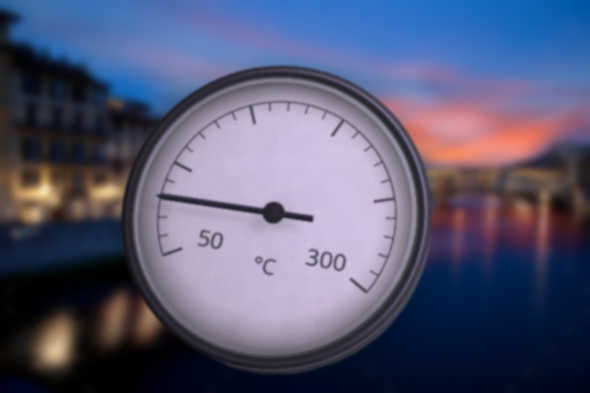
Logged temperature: 80 °C
